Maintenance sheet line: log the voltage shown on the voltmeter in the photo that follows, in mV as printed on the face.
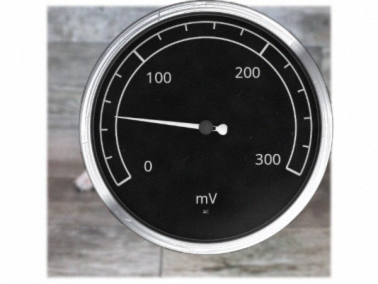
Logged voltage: 50 mV
